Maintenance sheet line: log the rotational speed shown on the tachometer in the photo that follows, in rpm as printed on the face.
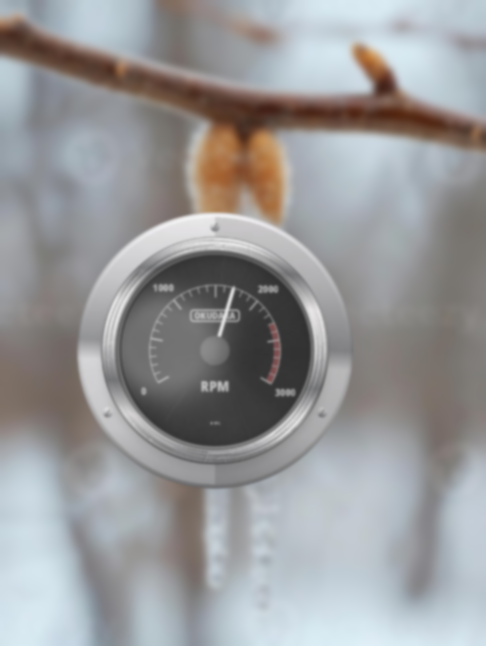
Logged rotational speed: 1700 rpm
